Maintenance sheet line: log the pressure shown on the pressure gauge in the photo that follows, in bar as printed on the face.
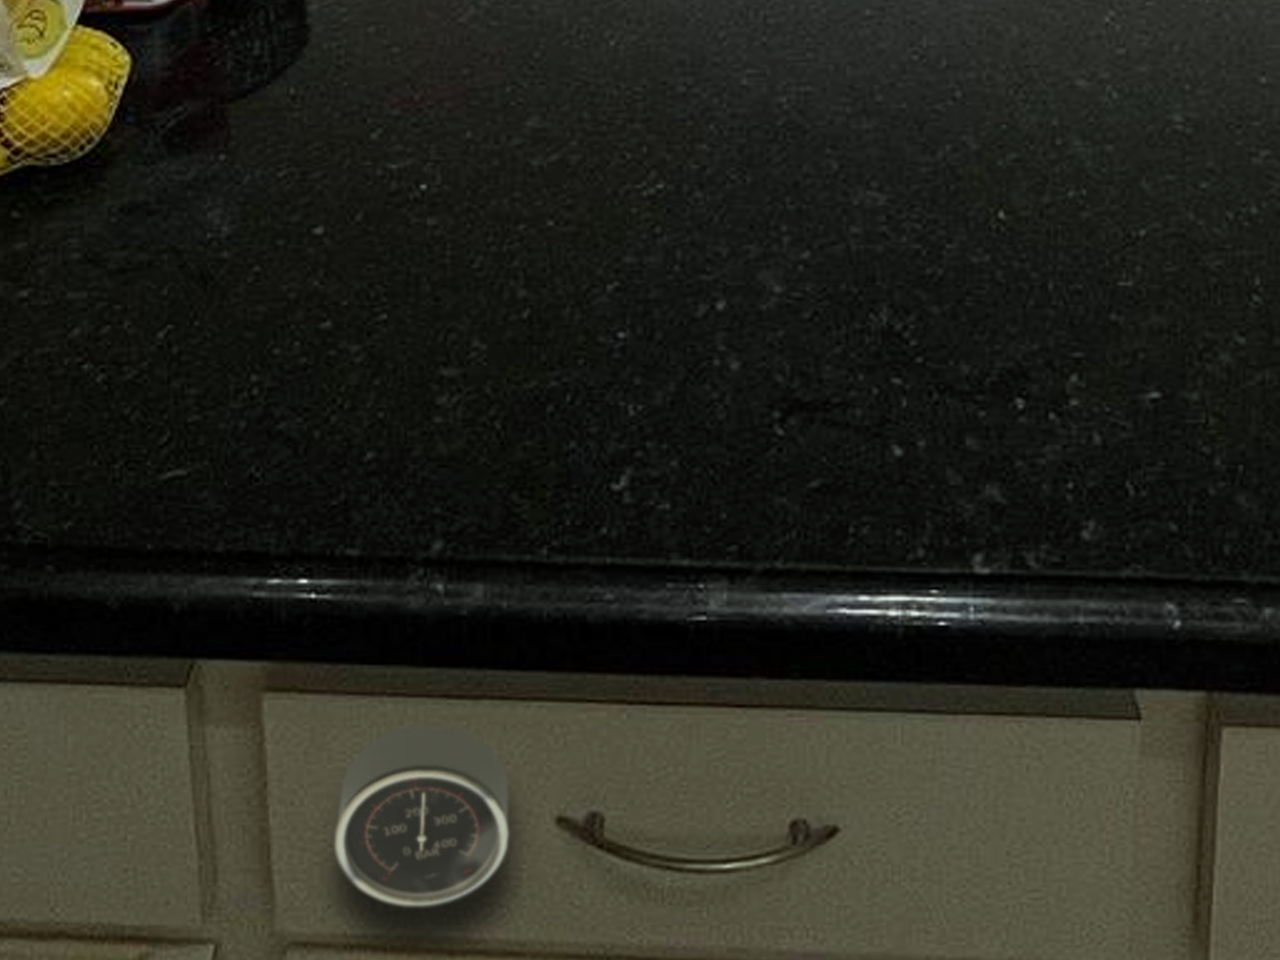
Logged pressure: 220 bar
